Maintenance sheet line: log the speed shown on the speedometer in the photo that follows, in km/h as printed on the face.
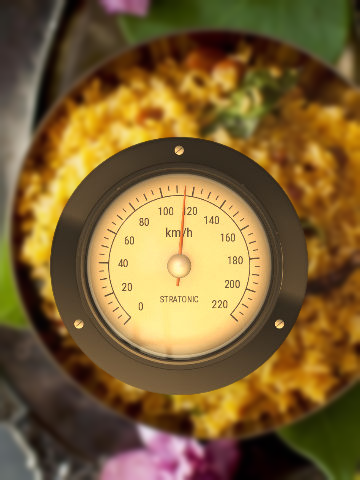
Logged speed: 115 km/h
